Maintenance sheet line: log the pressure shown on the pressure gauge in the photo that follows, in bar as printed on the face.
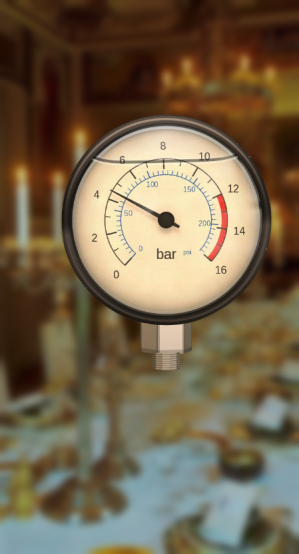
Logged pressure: 4.5 bar
